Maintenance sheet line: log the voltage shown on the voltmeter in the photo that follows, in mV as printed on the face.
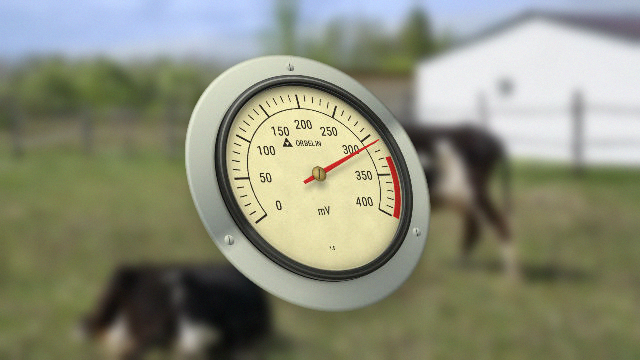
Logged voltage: 310 mV
